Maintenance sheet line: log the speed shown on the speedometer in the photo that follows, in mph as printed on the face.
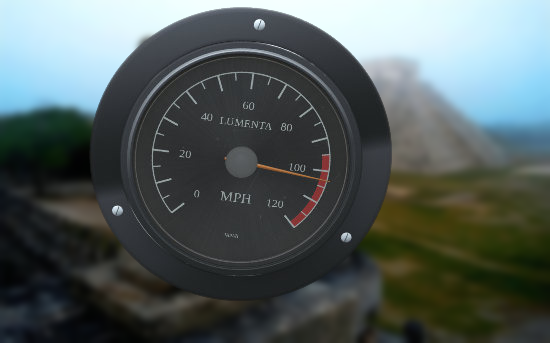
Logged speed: 102.5 mph
